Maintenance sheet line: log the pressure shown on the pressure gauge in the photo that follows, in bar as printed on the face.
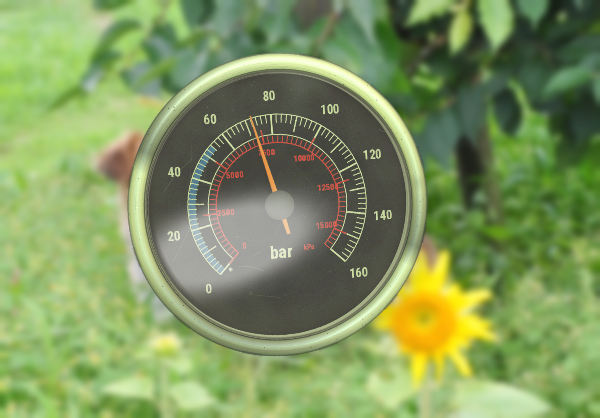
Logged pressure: 72 bar
